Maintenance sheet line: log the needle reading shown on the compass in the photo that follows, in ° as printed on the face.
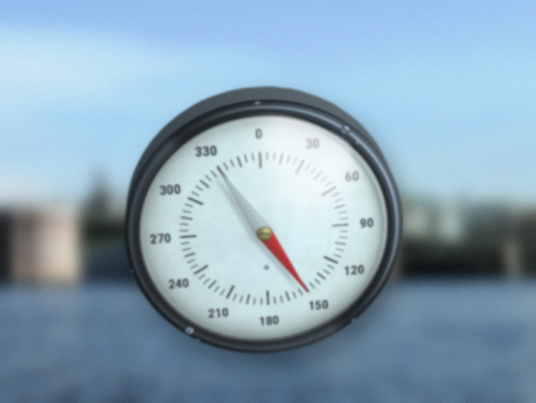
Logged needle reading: 150 °
